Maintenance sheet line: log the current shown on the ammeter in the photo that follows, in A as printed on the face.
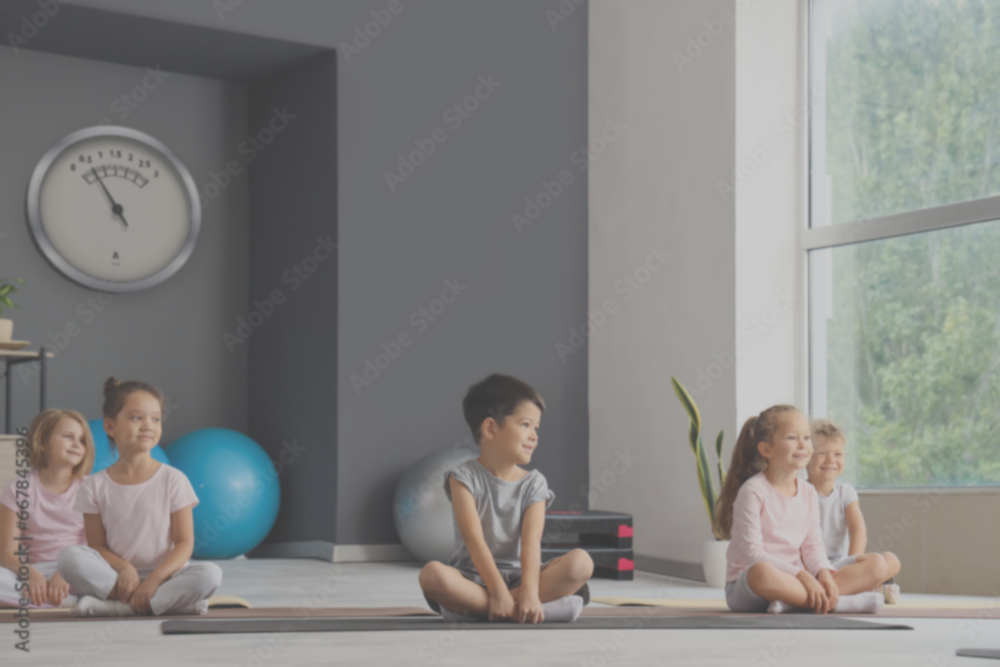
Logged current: 0.5 A
